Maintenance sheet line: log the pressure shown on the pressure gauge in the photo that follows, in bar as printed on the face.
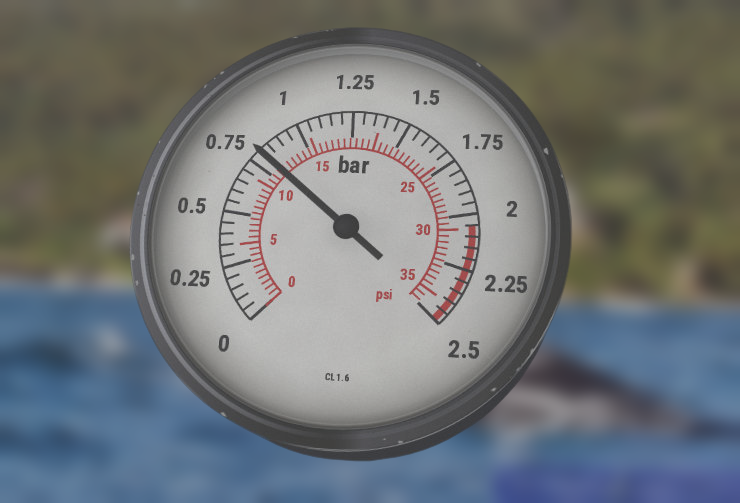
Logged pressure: 0.8 bar
